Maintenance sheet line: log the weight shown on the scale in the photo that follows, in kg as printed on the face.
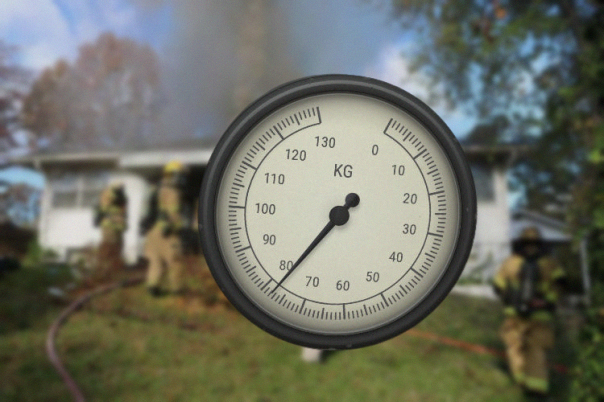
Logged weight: 78 kg
